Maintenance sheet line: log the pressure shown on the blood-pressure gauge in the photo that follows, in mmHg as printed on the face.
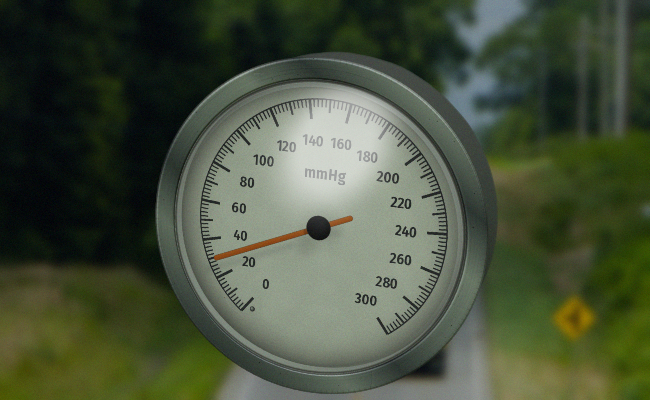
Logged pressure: 30 mmHg
